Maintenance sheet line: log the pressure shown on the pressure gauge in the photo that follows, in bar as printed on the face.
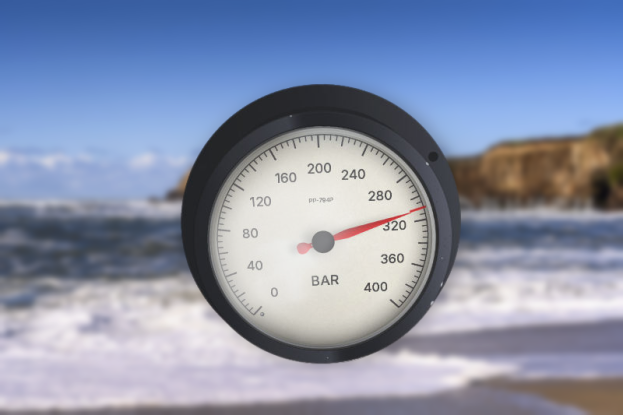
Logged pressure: 310 bar
